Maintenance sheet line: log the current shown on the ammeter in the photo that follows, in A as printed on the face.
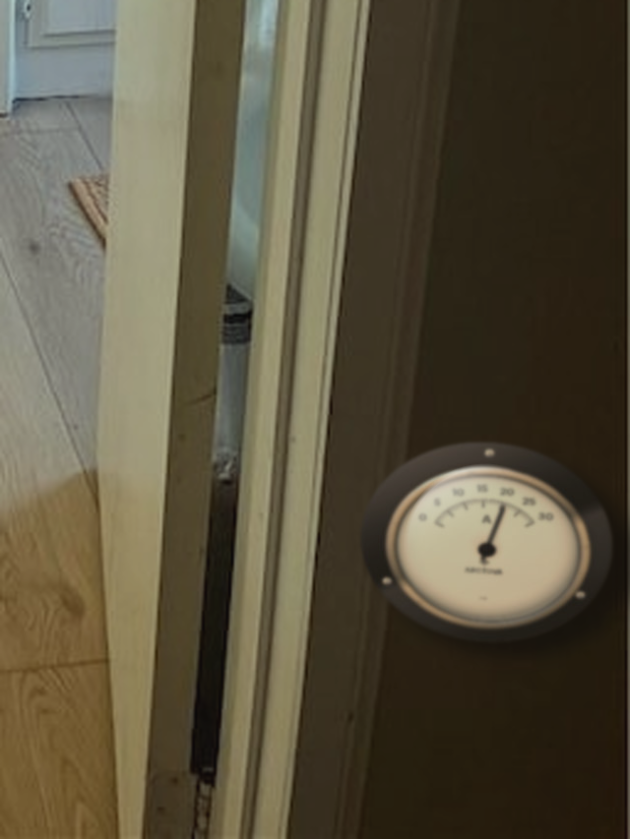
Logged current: 20 A
